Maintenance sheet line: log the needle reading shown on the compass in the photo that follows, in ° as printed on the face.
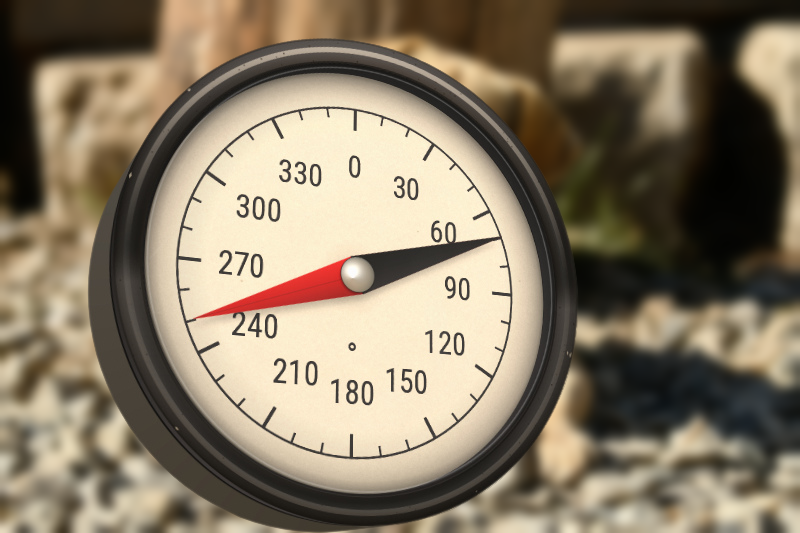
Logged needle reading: 250 °
